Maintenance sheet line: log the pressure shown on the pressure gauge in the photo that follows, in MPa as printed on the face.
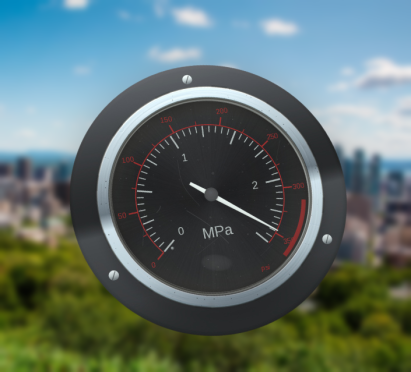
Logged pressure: 2.4 MPa
